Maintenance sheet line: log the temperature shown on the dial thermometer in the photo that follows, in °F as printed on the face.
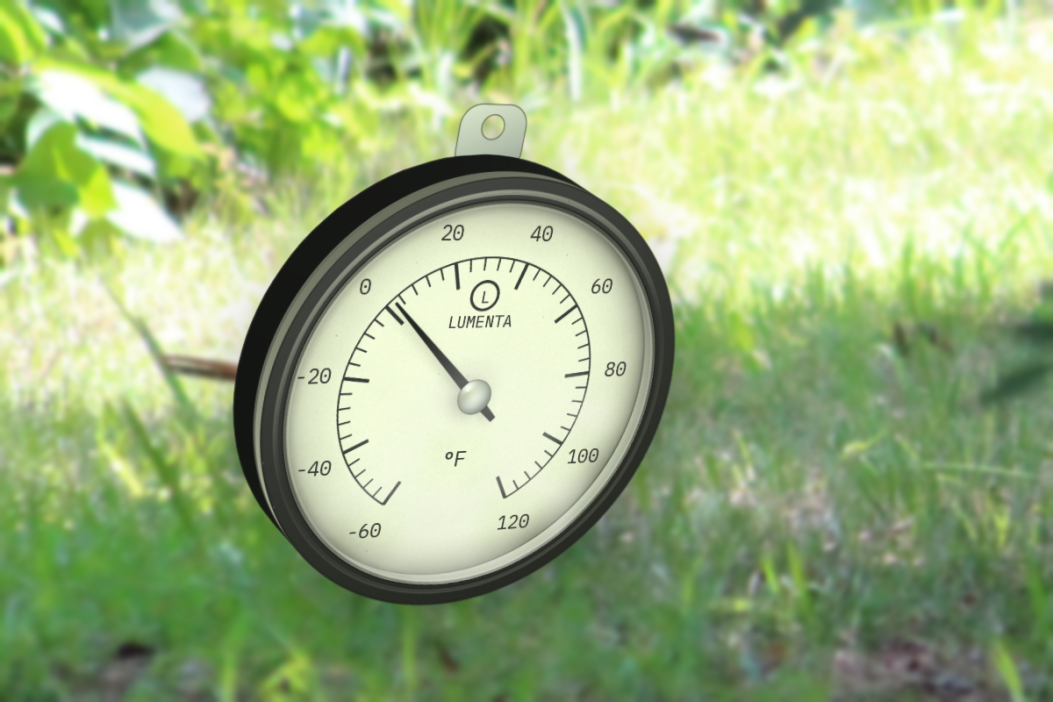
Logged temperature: 2 °F
